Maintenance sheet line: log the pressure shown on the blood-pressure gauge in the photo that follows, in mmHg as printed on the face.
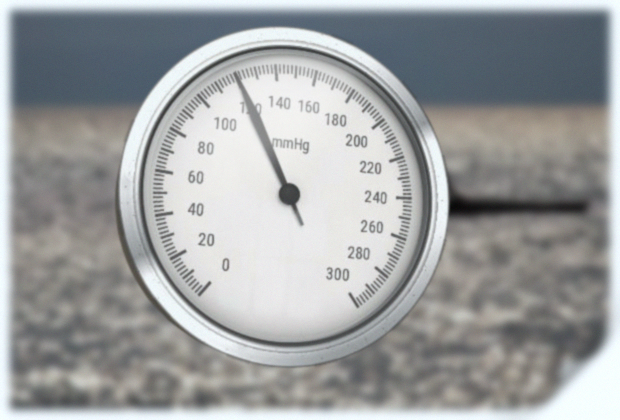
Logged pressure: 120 mmHg
